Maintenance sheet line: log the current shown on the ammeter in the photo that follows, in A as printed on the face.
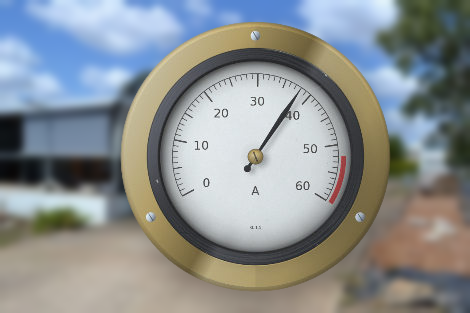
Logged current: 38 A
